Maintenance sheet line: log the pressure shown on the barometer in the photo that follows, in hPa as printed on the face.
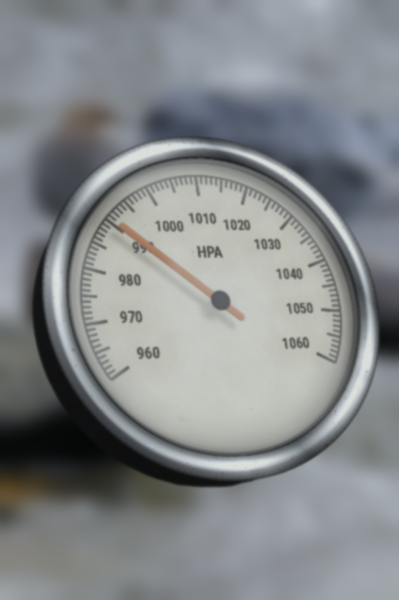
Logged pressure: 990 hPa
